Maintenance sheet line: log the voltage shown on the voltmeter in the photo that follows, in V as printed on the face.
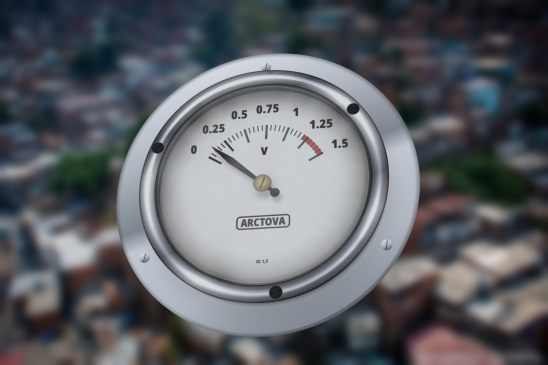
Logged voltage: 0.1 V
